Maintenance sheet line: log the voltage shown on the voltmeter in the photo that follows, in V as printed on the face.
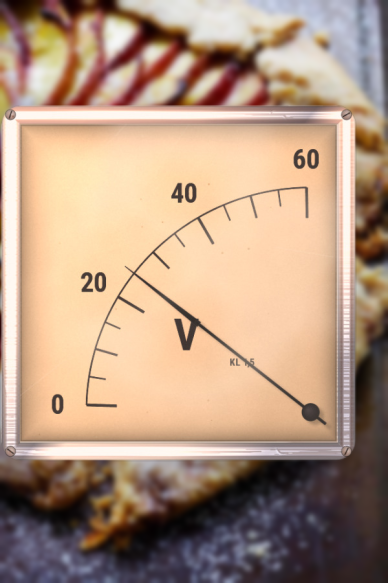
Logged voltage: 25 V
